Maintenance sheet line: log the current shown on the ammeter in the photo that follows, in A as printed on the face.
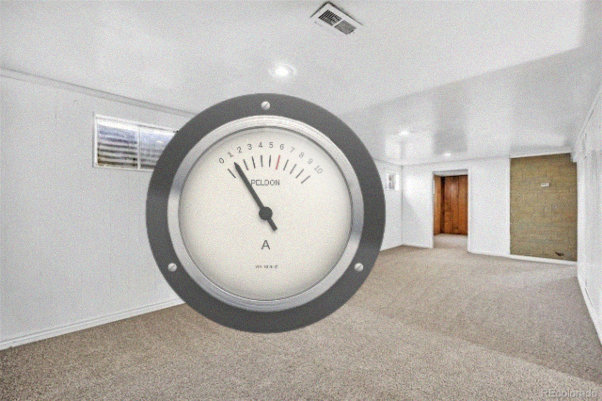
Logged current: 1 A
